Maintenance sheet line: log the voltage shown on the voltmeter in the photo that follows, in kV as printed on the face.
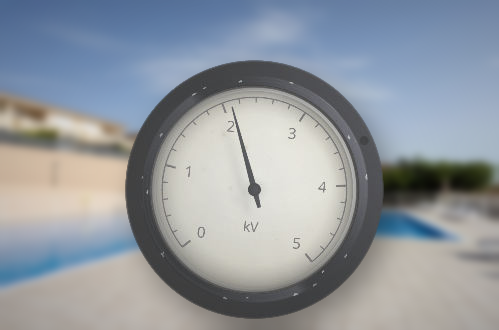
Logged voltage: 2.1 kV
